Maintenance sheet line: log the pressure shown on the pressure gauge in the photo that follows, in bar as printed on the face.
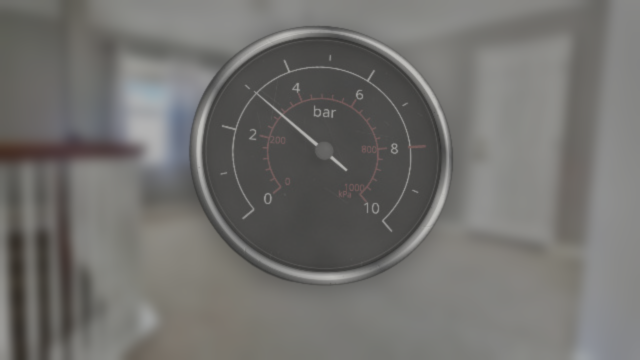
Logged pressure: 3 bar
